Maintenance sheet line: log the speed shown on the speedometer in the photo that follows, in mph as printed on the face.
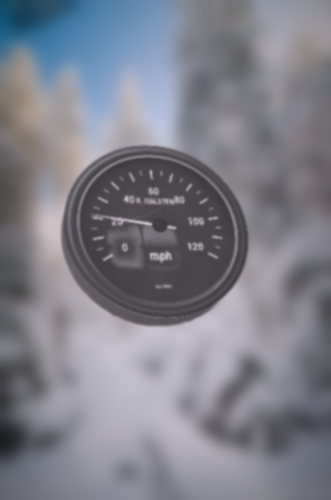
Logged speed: 20 mph
